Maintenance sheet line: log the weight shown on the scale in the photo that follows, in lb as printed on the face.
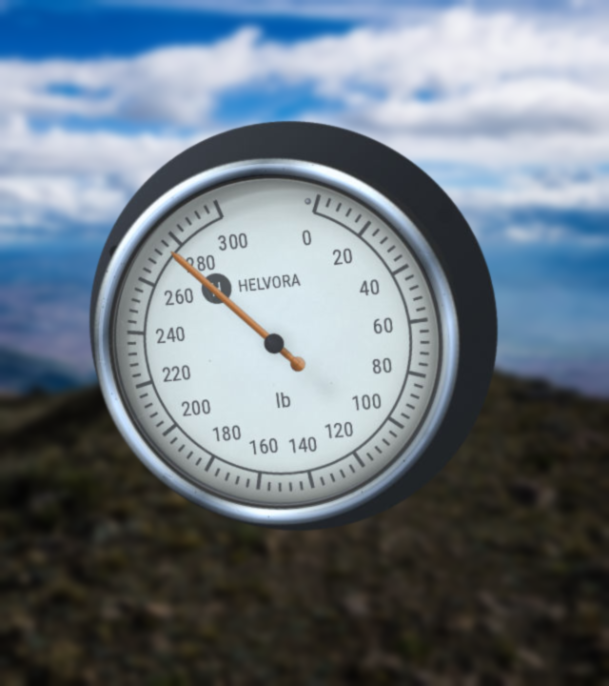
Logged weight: 276 lb
